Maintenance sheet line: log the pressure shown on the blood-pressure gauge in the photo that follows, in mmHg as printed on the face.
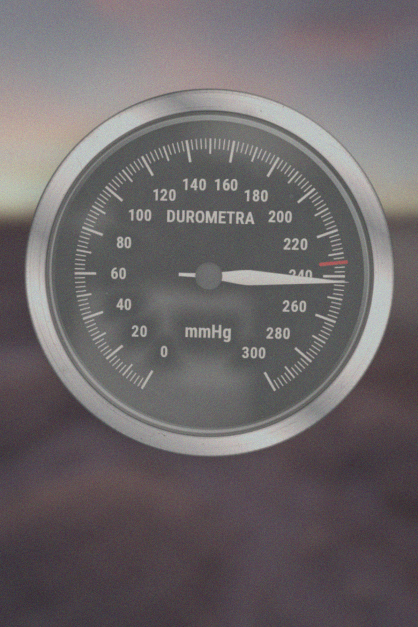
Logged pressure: 242 mmHg
